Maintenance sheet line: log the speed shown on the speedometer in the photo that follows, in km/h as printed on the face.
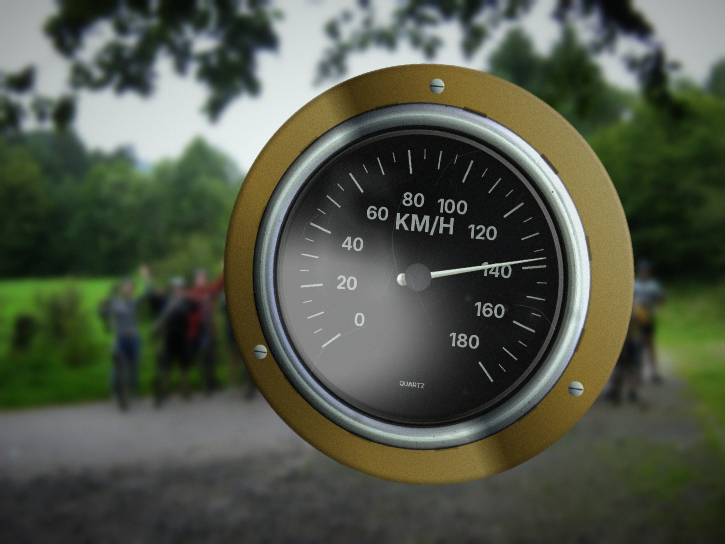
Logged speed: 137.5 km/h
